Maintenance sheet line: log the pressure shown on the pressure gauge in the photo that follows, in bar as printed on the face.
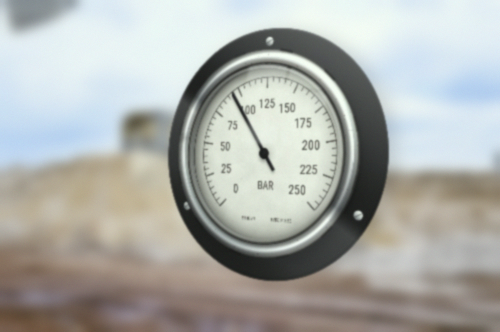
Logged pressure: 95 bar
